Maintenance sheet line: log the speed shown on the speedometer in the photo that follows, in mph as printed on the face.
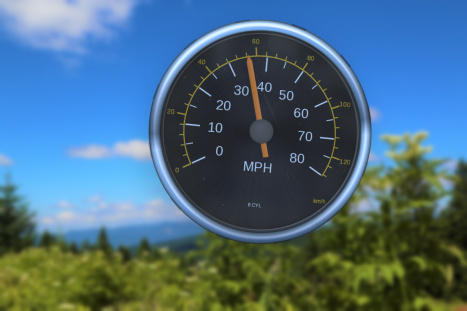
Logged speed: 35 mph
